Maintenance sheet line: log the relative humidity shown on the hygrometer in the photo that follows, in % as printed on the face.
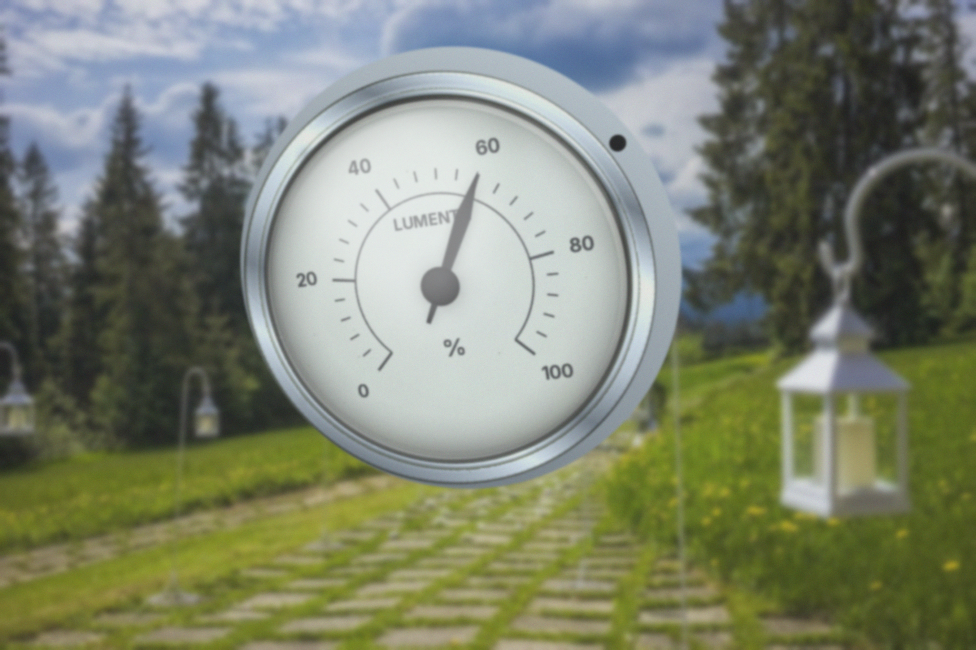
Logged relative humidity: 60 %
